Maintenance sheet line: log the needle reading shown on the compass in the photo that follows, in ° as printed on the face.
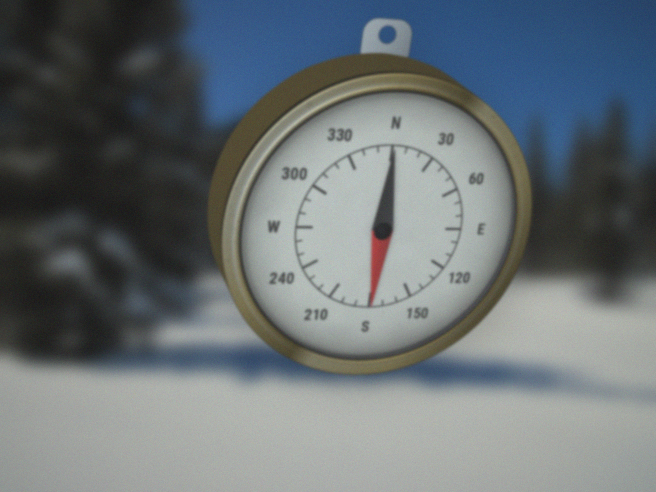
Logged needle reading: 180 °
